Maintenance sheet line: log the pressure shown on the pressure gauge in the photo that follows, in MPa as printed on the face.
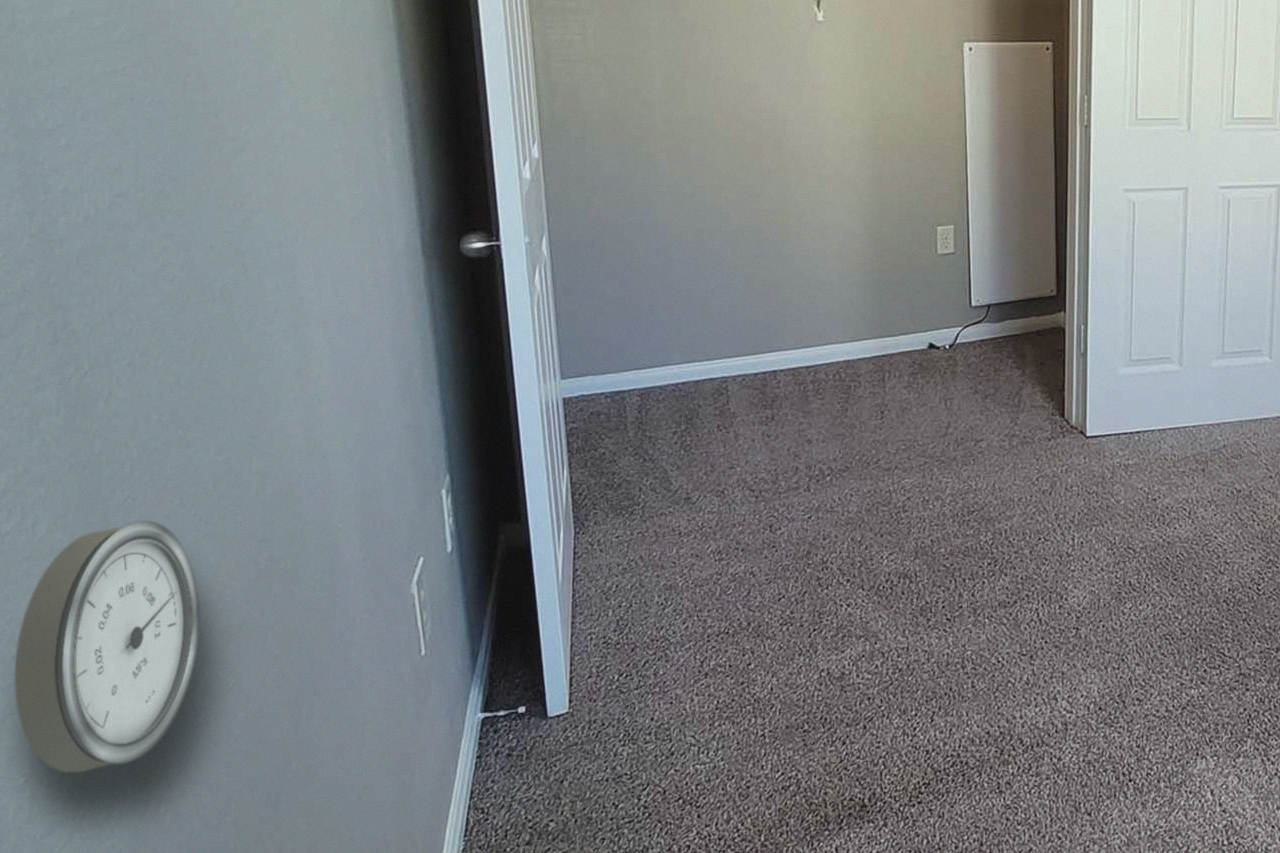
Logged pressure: 0.09 MPa
